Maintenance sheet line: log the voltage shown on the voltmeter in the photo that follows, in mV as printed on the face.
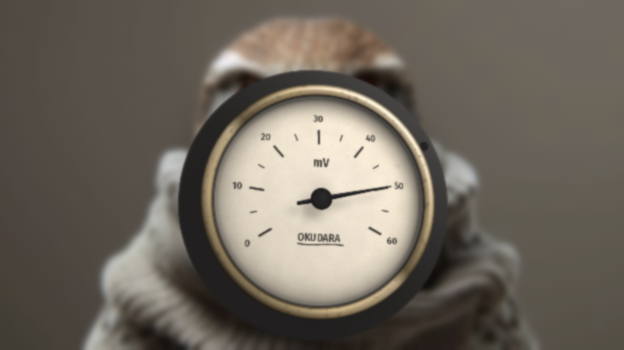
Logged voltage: 50 mV
